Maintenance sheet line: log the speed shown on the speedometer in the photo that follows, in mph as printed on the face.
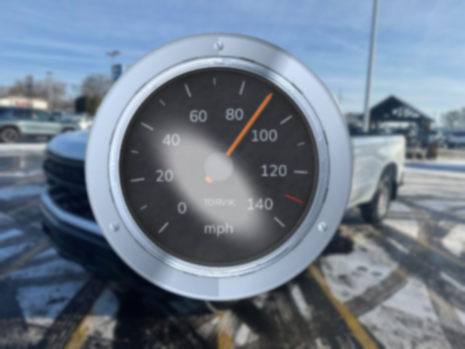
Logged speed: 90 mph
